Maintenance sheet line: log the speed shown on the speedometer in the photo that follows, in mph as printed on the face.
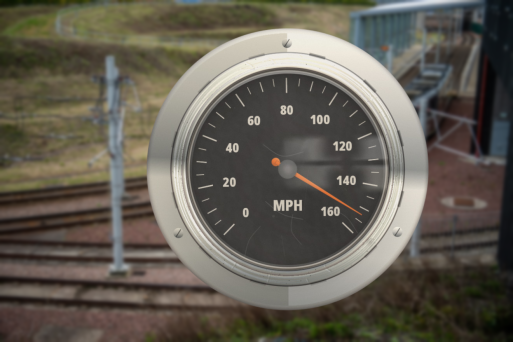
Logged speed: 152.5 mph
